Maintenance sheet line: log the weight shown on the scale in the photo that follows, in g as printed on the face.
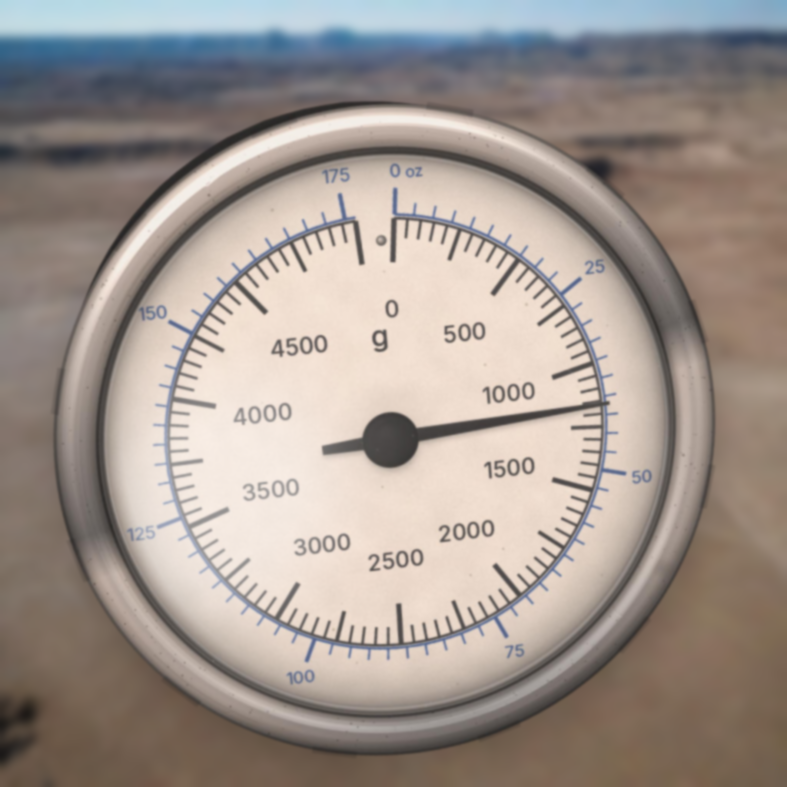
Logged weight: 1150 g
